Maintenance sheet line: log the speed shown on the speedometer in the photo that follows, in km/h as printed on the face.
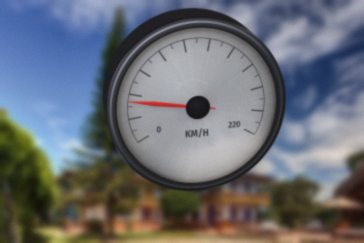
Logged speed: 35 km/h
